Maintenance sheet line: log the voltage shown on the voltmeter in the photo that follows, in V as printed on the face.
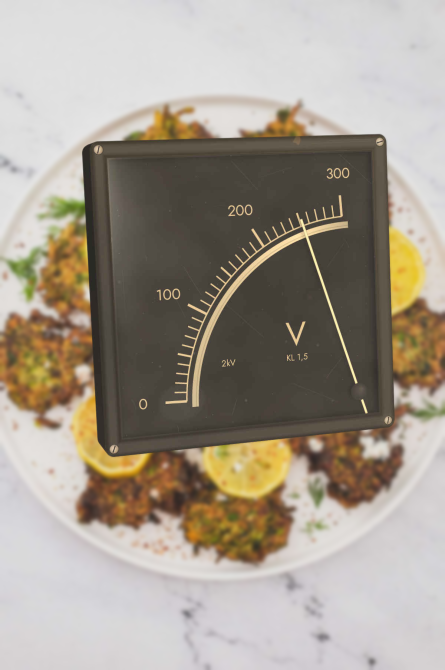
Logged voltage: 250 V
